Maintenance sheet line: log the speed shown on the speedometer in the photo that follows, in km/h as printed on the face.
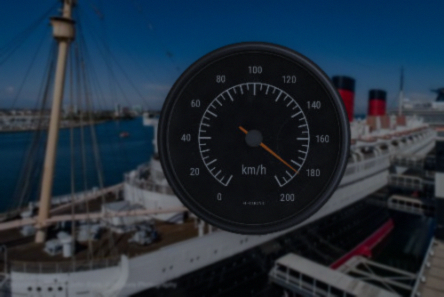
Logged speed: 185 km/h
